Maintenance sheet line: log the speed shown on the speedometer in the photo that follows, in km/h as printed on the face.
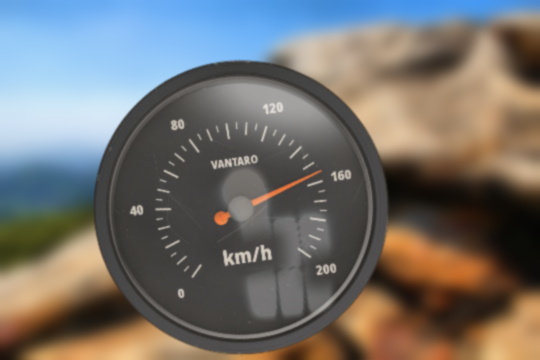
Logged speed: 155 km/h
